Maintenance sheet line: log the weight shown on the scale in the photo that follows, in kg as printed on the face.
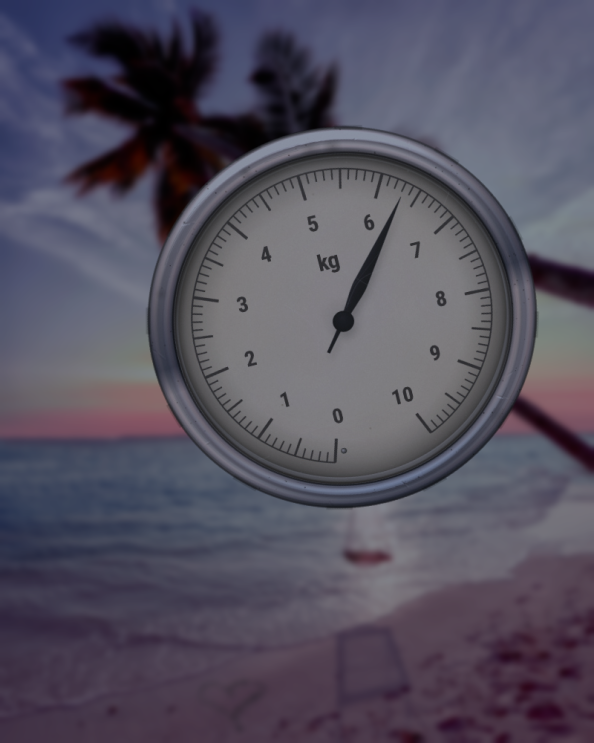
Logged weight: 6.3 kg
